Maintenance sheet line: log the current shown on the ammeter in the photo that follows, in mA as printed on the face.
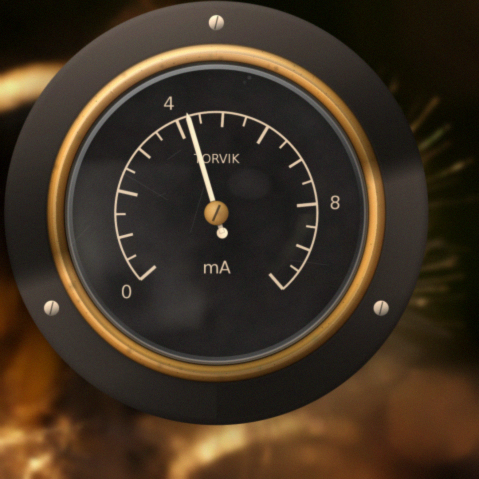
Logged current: 4.25 mA
